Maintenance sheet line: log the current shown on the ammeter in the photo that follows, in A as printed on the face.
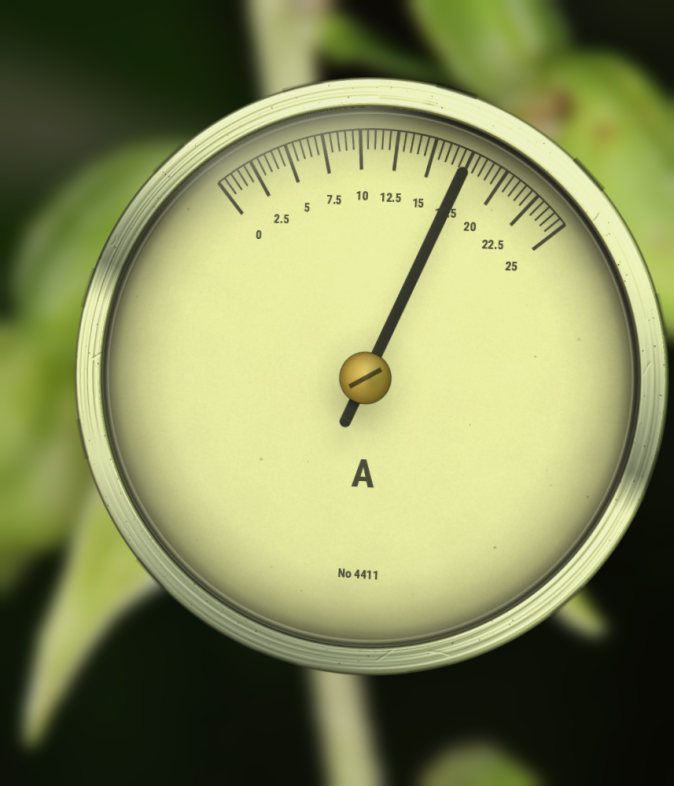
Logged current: 17.5 A
